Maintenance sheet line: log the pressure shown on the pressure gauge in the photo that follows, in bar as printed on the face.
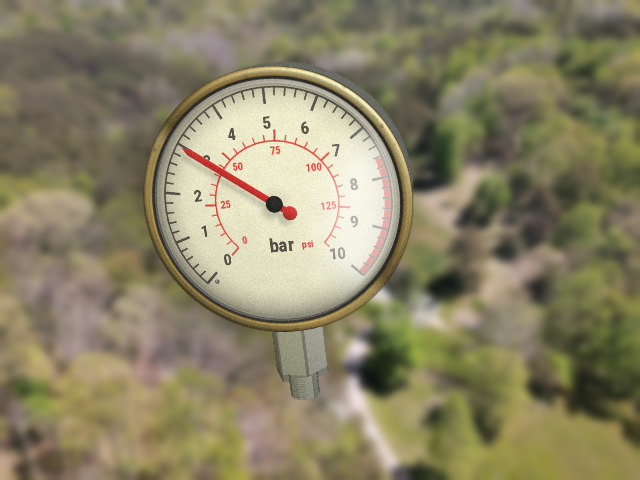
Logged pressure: 3 bar
